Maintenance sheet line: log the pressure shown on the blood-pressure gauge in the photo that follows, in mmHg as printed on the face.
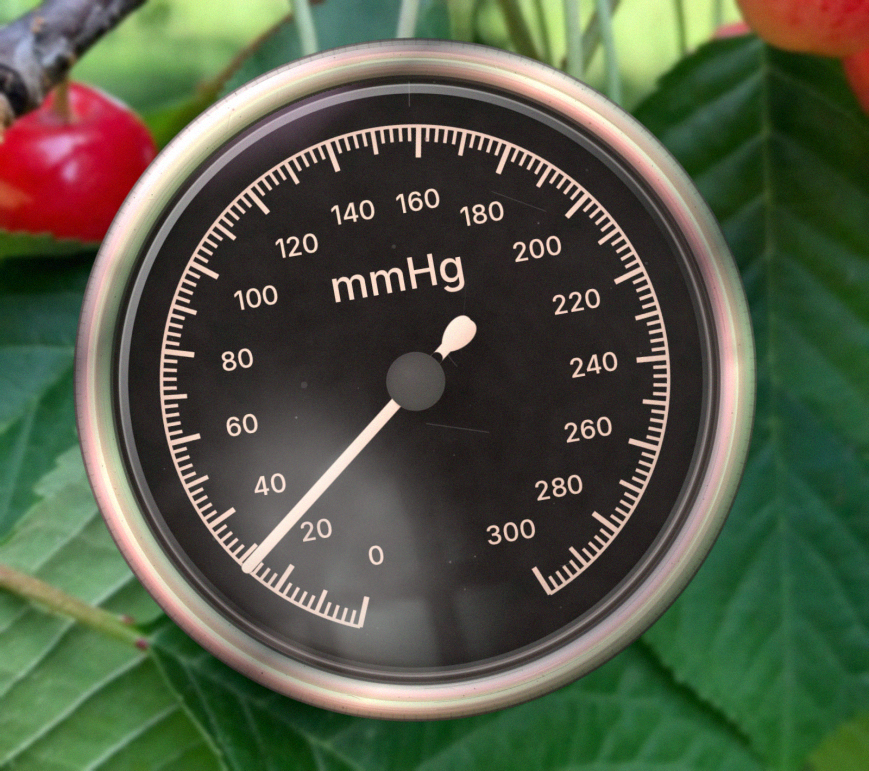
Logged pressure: 28 mmHg
